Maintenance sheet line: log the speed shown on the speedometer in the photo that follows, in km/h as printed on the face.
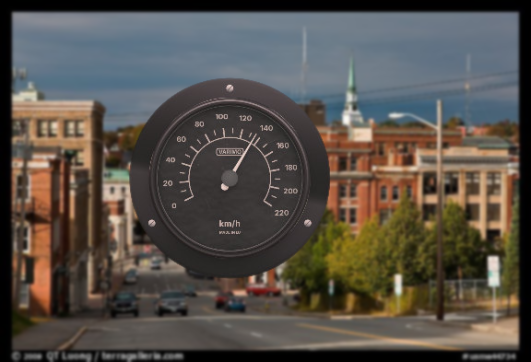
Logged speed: 135 km/h
